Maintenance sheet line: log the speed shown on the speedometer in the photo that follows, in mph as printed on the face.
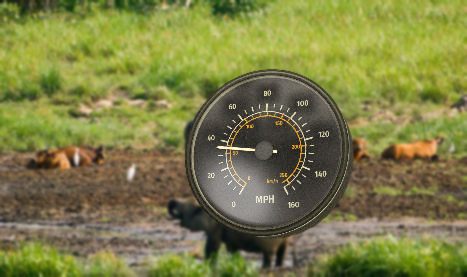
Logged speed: 35 mph
